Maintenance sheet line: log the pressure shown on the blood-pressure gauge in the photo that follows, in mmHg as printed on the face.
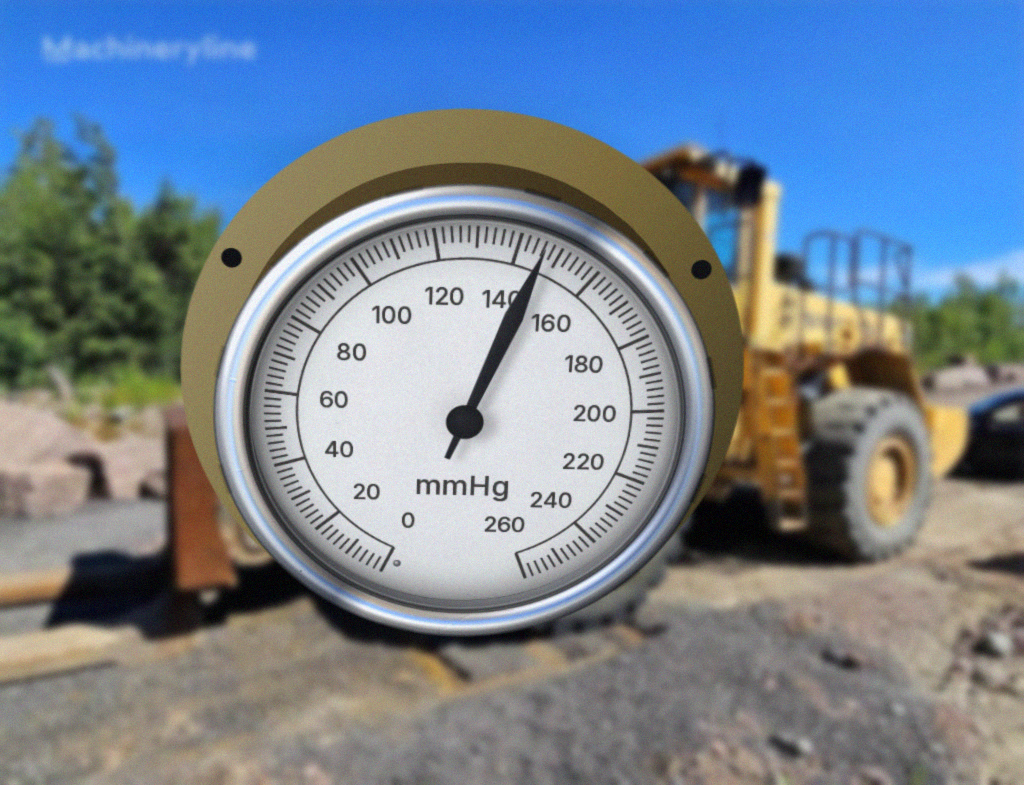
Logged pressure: 146 mmHg
